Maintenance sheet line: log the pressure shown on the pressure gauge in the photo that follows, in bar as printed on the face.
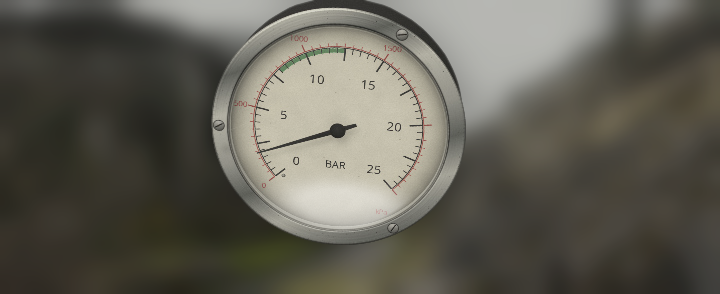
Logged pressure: 2 bar
